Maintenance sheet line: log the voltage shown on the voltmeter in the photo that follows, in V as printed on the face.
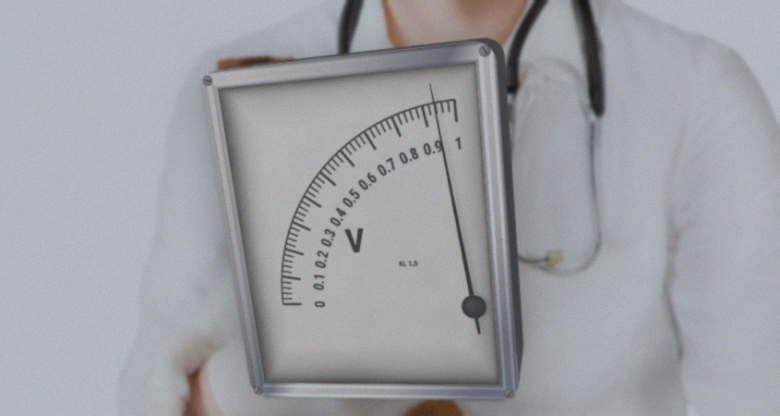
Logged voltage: 0.94 V
